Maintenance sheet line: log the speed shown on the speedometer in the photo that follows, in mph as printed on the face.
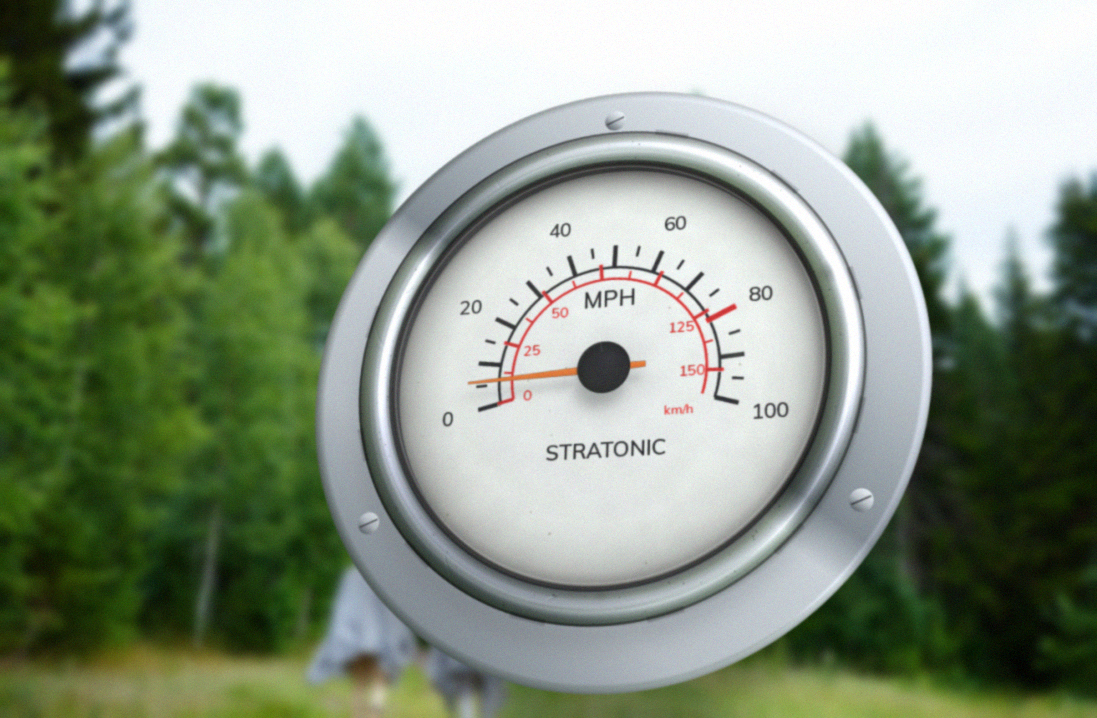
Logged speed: 5 mph
